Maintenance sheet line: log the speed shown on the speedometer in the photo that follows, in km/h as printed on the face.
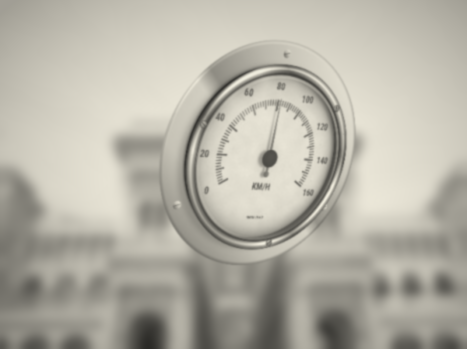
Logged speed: 80 km/h
